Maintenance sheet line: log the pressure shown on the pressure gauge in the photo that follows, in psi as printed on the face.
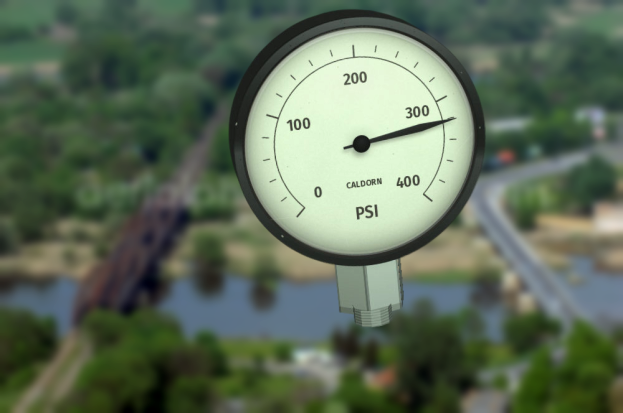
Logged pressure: 320 psi
